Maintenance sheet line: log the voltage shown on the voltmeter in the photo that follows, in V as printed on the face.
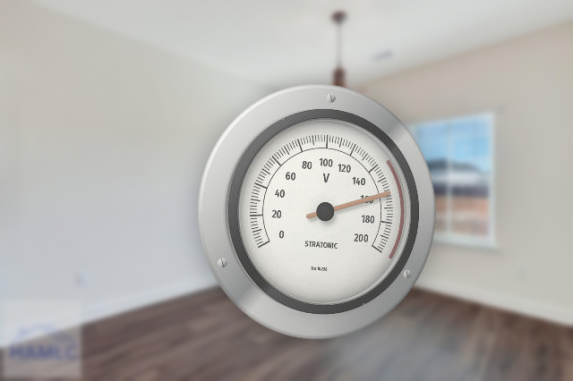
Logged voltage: 160 V
